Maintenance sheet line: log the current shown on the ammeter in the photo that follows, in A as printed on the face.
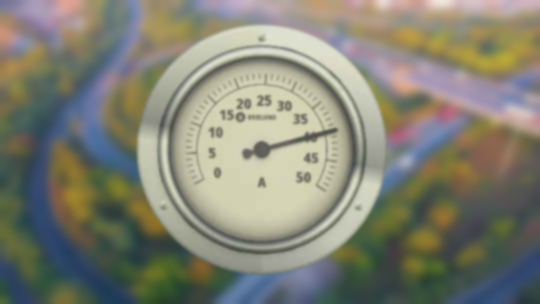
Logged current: 40 A
